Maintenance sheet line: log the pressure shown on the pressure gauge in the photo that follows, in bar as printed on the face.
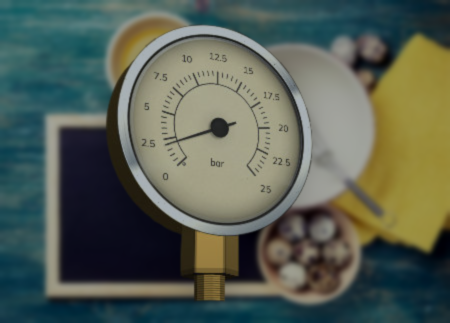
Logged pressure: 2 bar
